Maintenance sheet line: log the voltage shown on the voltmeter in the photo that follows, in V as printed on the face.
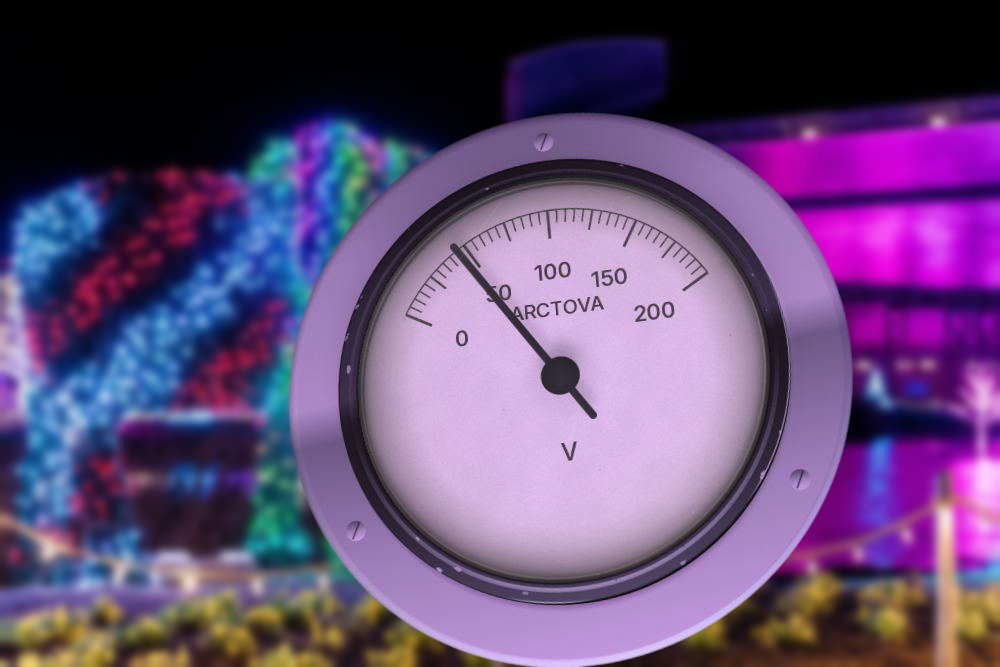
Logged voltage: 45 V
